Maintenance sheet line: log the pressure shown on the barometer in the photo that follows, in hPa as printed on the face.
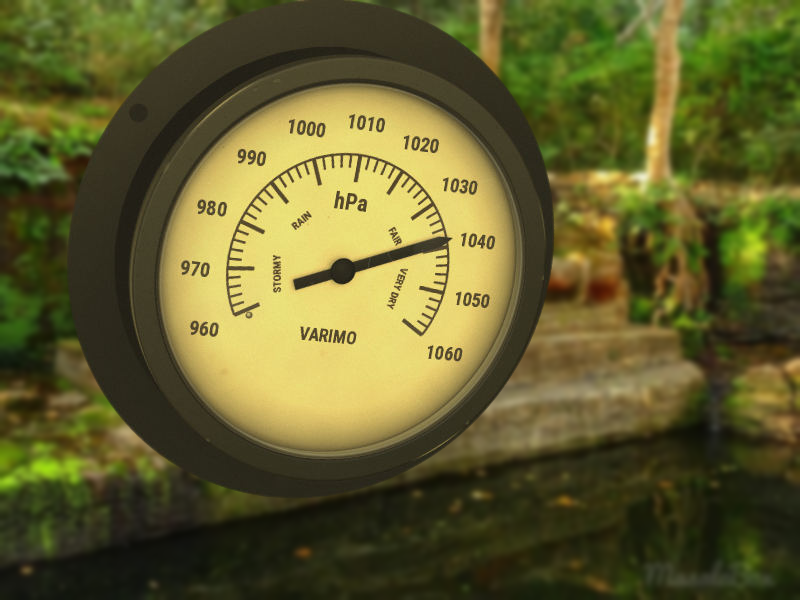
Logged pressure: 1038 hPa
